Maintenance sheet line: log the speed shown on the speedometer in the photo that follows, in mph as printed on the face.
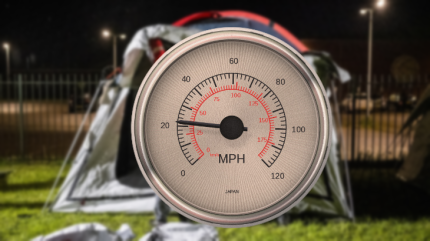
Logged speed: 22 mph
